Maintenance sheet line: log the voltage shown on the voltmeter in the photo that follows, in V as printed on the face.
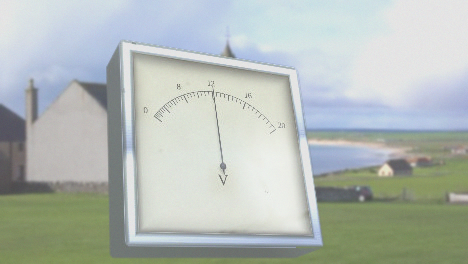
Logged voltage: 12 V
